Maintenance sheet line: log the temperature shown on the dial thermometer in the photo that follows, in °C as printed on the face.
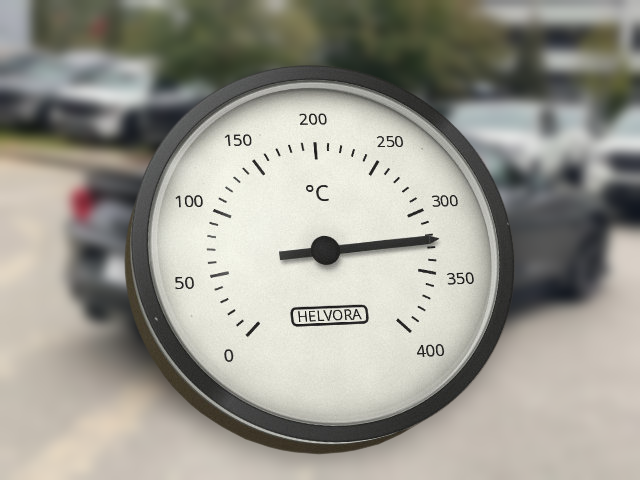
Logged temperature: 325 °C
